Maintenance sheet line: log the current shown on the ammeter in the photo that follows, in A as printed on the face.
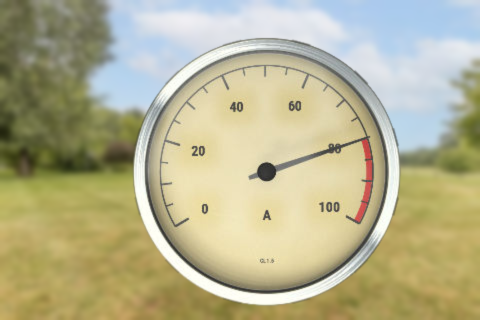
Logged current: 80 A
